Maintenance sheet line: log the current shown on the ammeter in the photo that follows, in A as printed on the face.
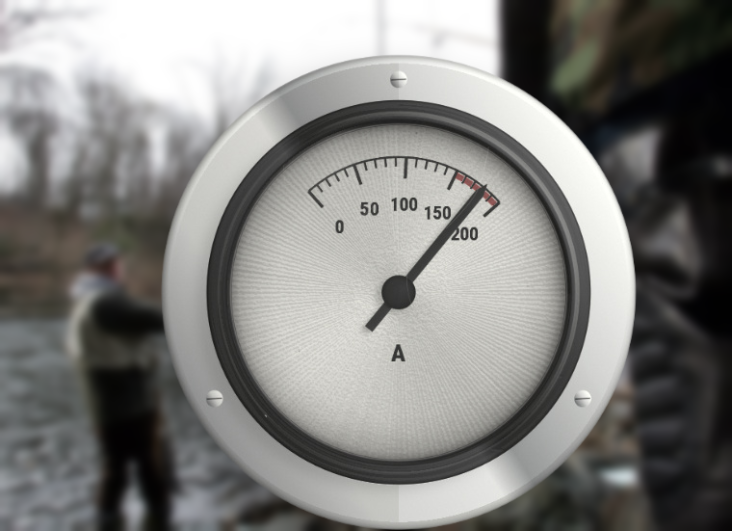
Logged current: 180 A
